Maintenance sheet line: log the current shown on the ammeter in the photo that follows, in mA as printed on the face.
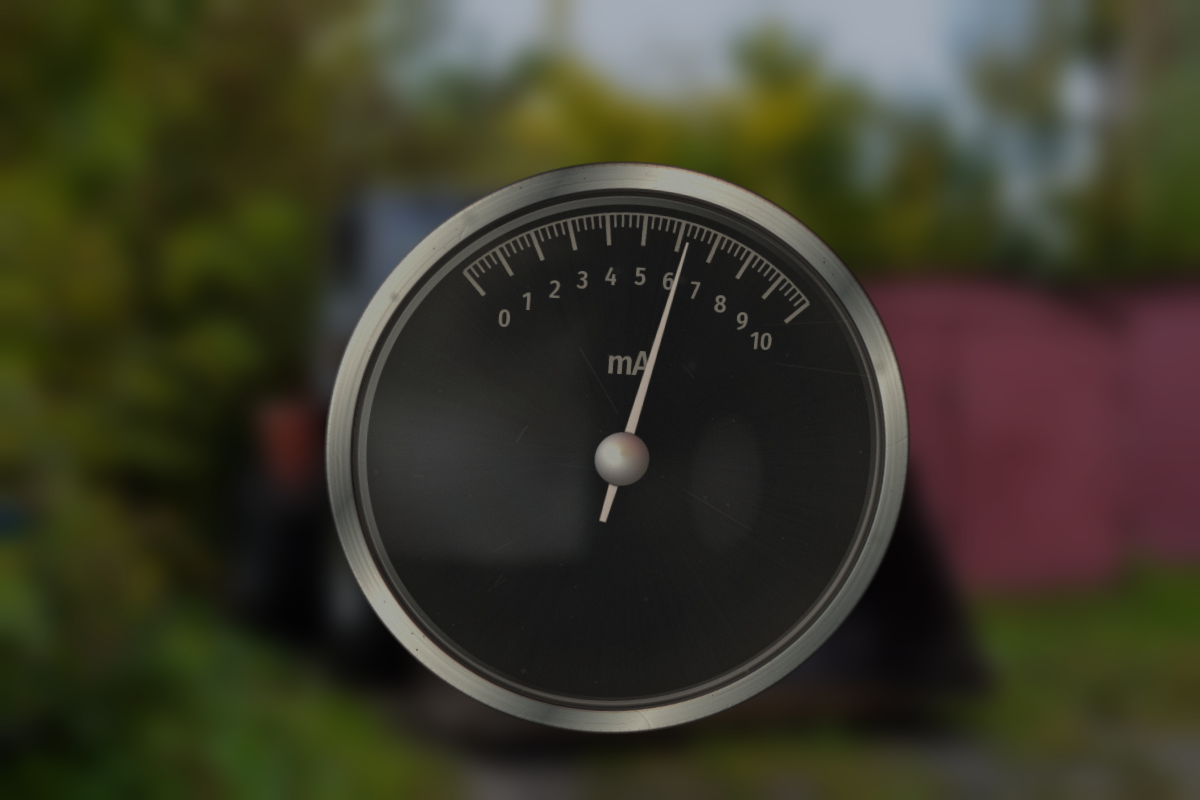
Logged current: 6.2 mA
